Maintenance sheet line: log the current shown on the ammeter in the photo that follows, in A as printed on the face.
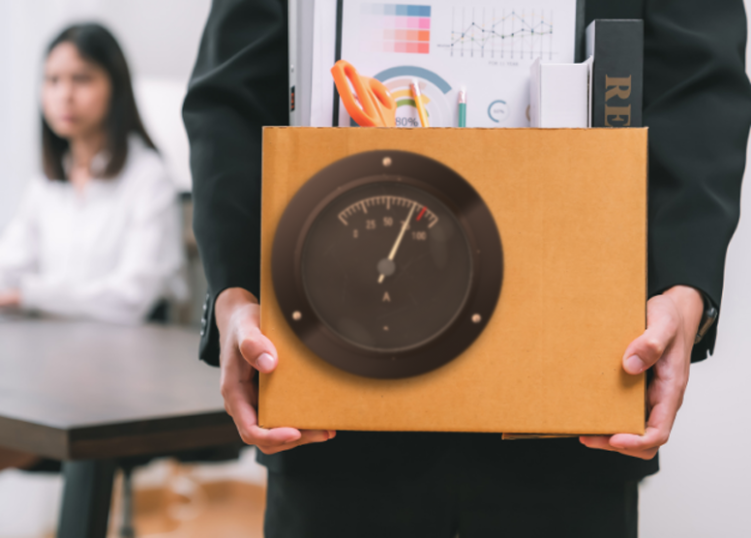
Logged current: 75 A
